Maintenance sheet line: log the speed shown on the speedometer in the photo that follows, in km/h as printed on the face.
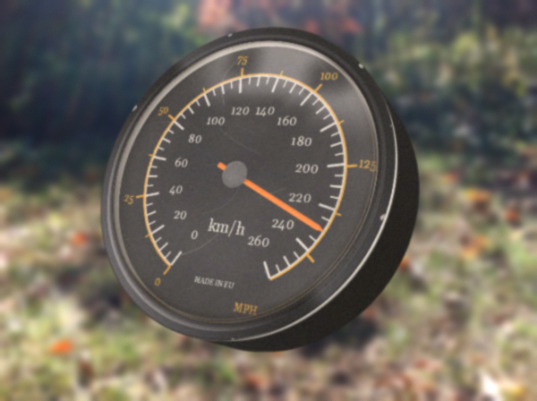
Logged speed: 230 km/h
